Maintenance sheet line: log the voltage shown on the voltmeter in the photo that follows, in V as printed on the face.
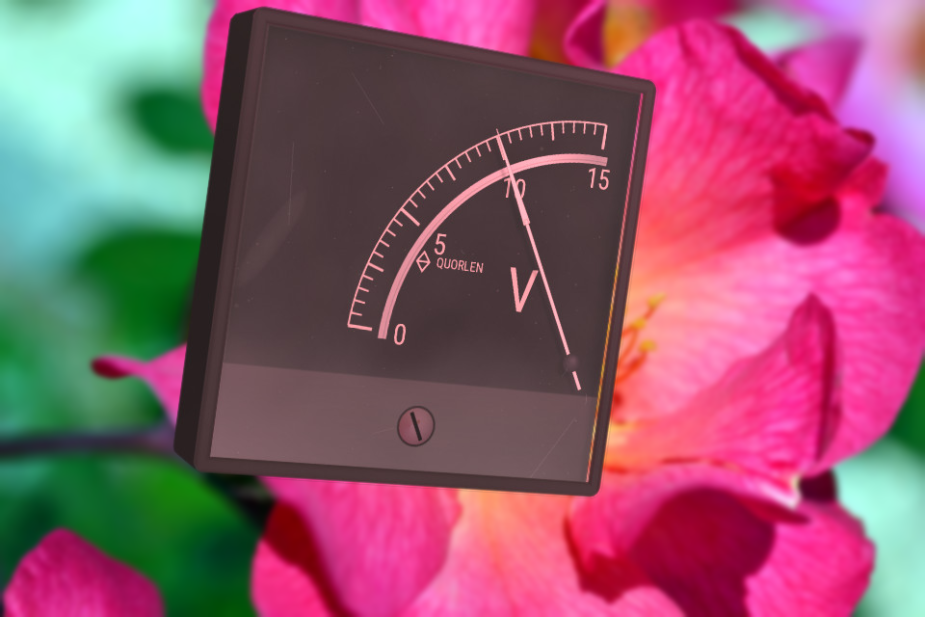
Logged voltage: 10 V
